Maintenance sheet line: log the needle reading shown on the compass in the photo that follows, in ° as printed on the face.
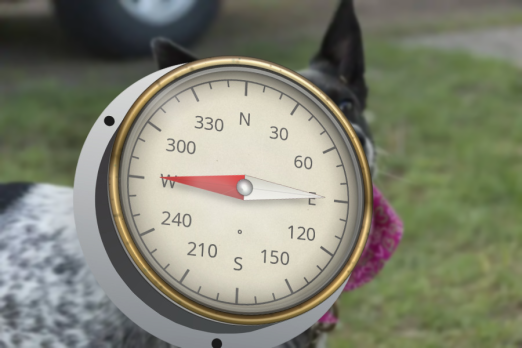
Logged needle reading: 270 °
